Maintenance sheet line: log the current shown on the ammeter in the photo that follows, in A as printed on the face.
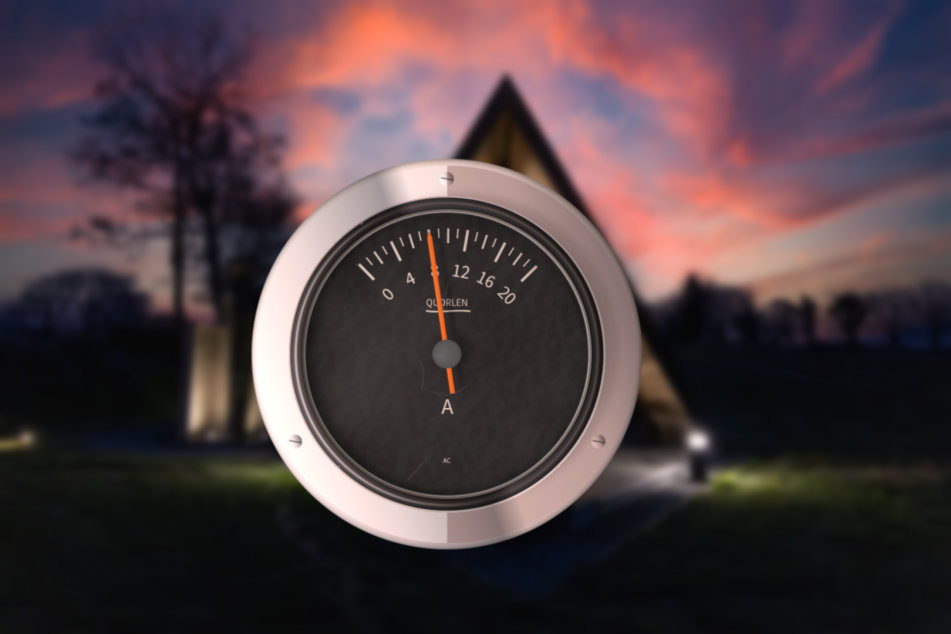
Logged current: 8 A
